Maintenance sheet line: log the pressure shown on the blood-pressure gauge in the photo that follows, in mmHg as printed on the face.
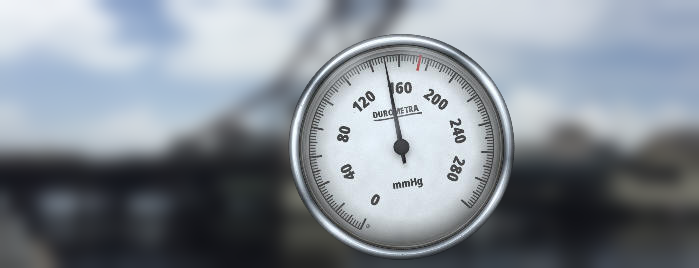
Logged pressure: 150 mmHg
